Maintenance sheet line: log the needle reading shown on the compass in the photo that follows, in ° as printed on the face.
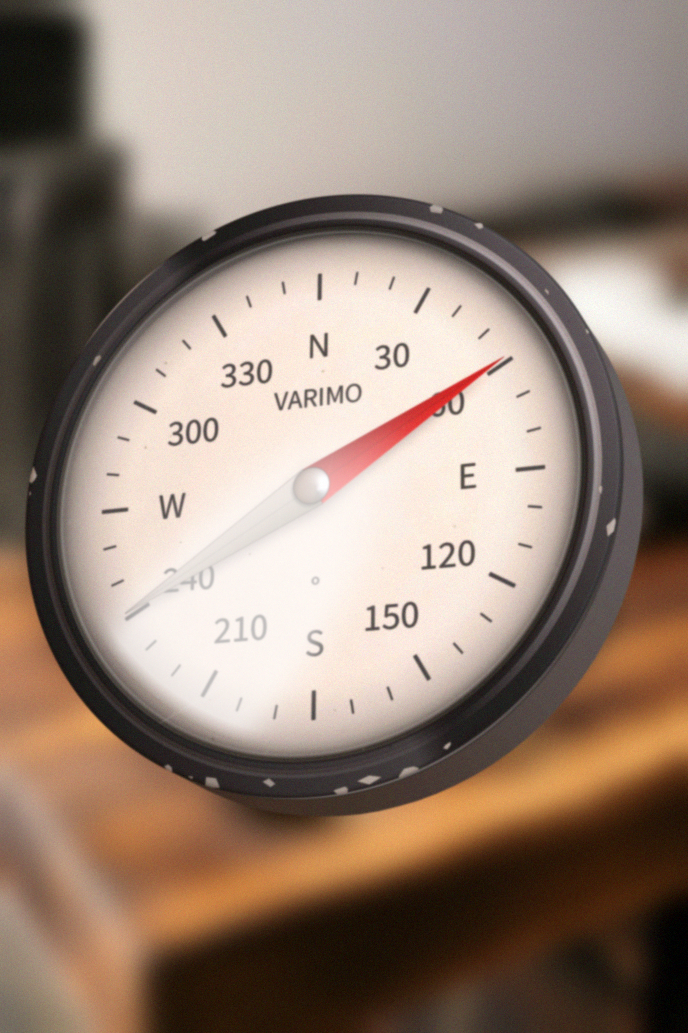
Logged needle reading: 60 °
